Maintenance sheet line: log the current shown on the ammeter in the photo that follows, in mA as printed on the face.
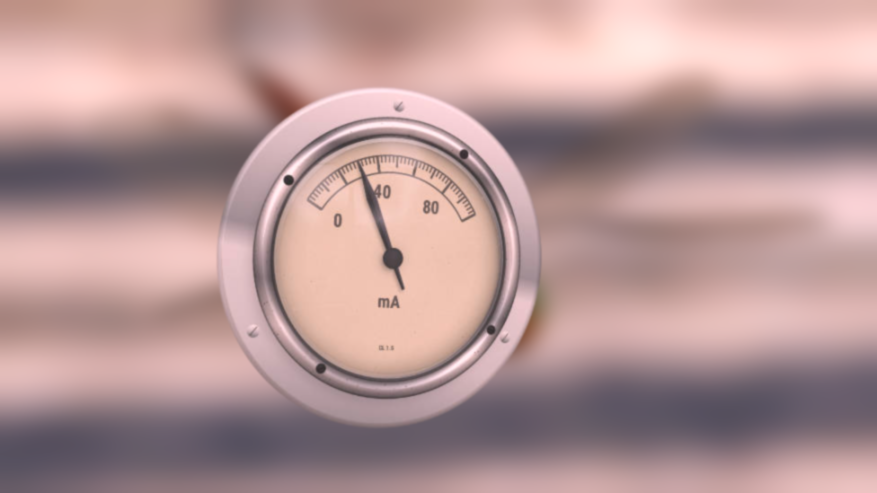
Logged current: 30 mA
